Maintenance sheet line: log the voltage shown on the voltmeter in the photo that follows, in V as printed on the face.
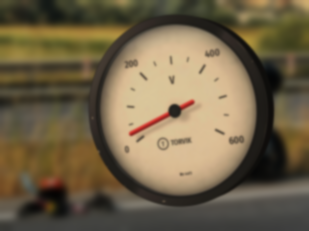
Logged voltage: 25 V
